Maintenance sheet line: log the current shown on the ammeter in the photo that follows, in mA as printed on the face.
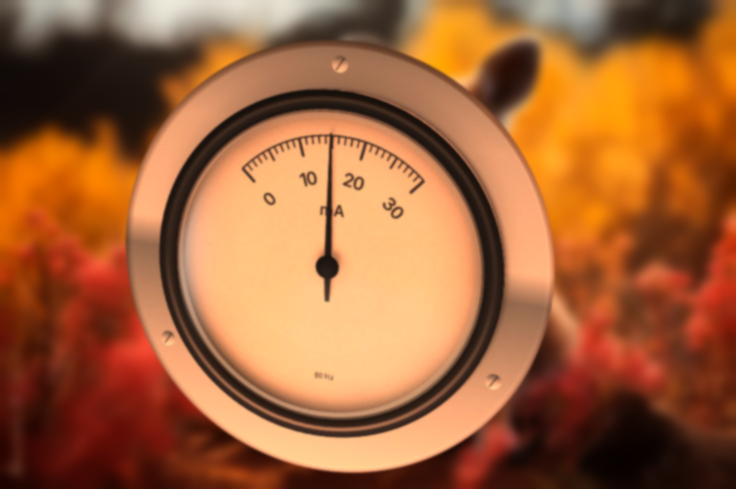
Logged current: 15 mA
